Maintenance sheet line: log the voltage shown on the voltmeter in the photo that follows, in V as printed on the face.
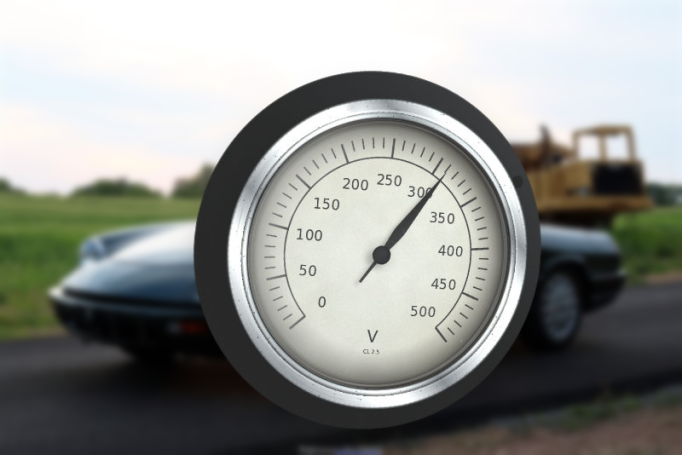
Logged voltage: 310 V
